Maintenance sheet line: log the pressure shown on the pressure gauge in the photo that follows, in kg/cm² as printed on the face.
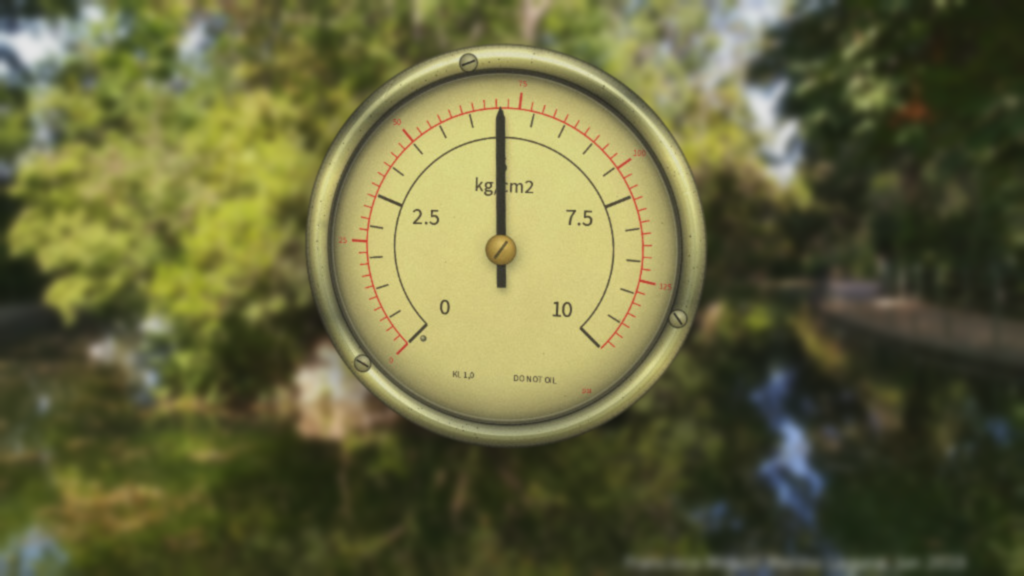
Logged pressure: 5 kg/cm²
